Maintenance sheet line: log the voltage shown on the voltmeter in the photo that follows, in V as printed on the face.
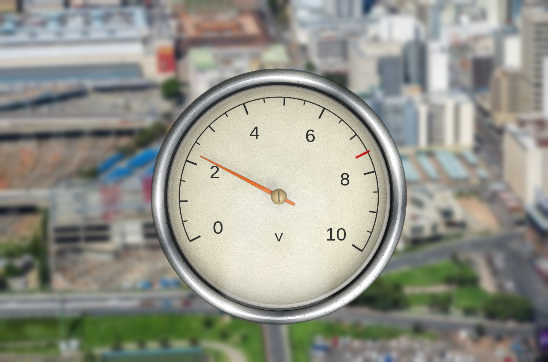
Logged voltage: 2.25 V
